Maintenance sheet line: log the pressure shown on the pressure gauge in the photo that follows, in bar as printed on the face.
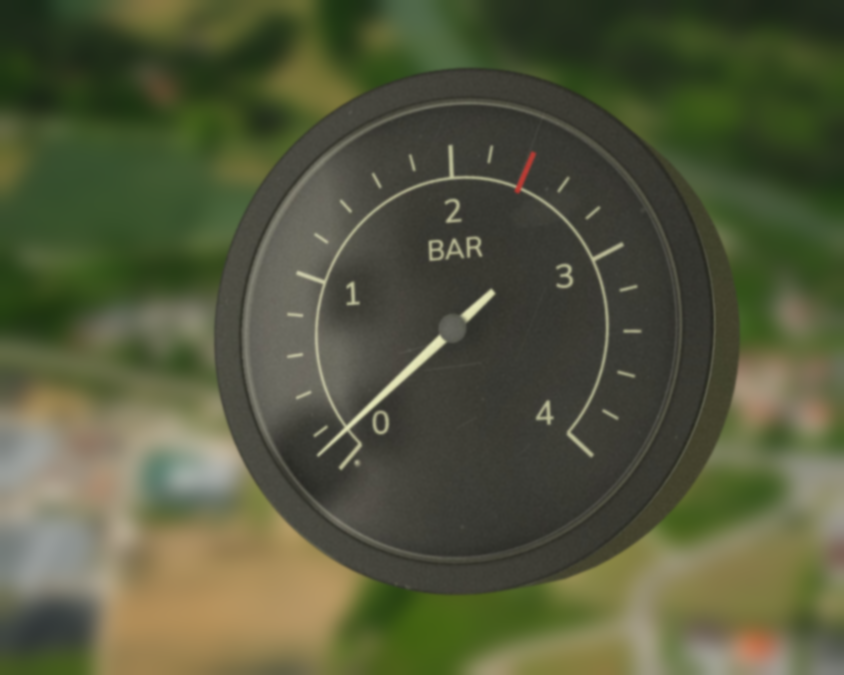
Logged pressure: 0.1 bar
